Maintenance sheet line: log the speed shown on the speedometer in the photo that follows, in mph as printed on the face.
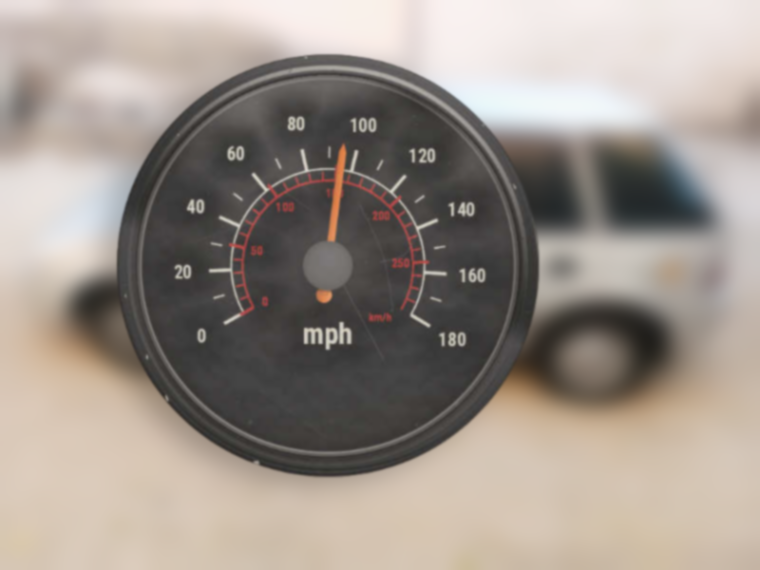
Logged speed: 95 mph
